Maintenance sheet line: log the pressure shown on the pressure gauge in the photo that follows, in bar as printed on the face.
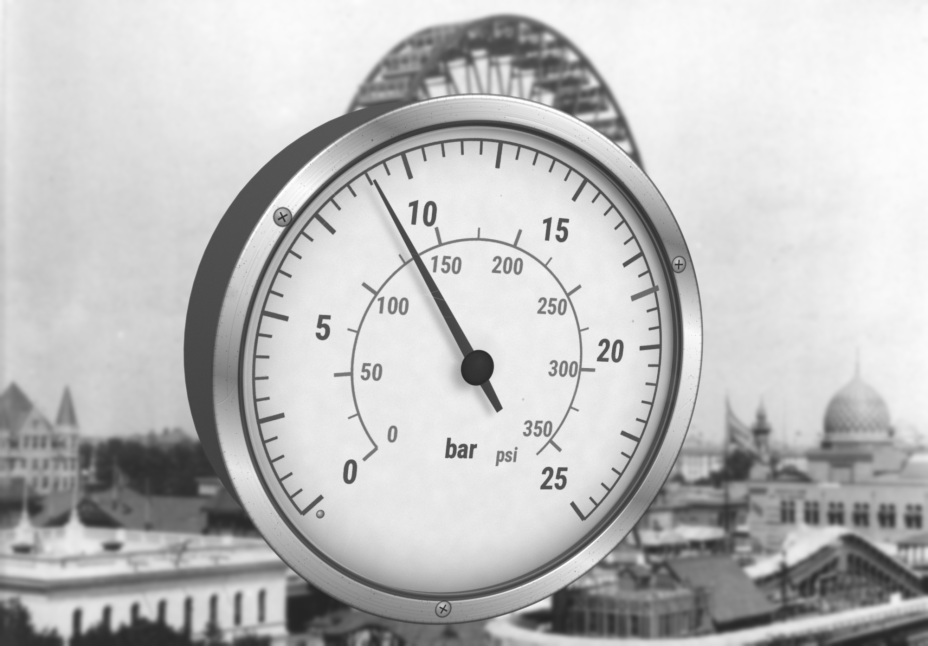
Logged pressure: 9 bar
